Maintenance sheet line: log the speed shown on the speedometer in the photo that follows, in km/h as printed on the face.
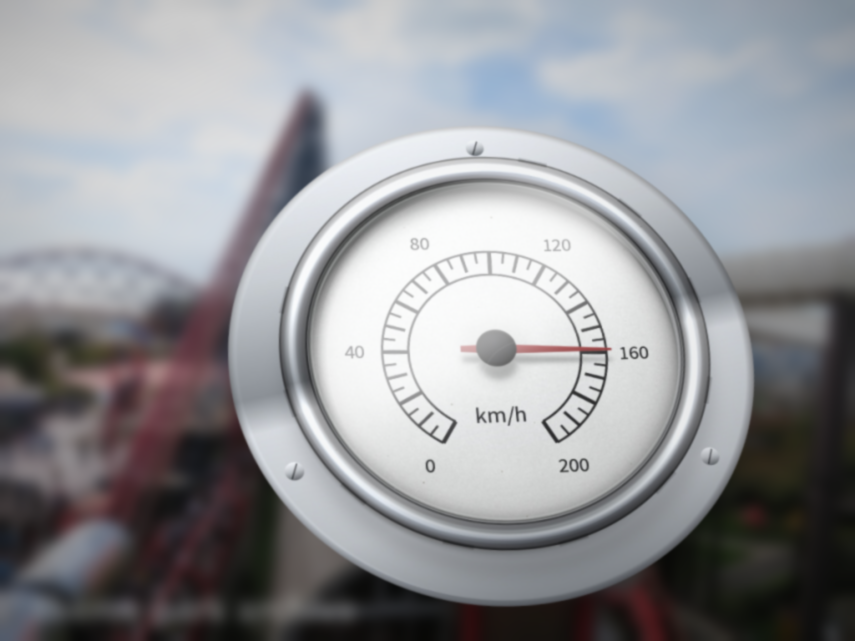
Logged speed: 160 km/h
